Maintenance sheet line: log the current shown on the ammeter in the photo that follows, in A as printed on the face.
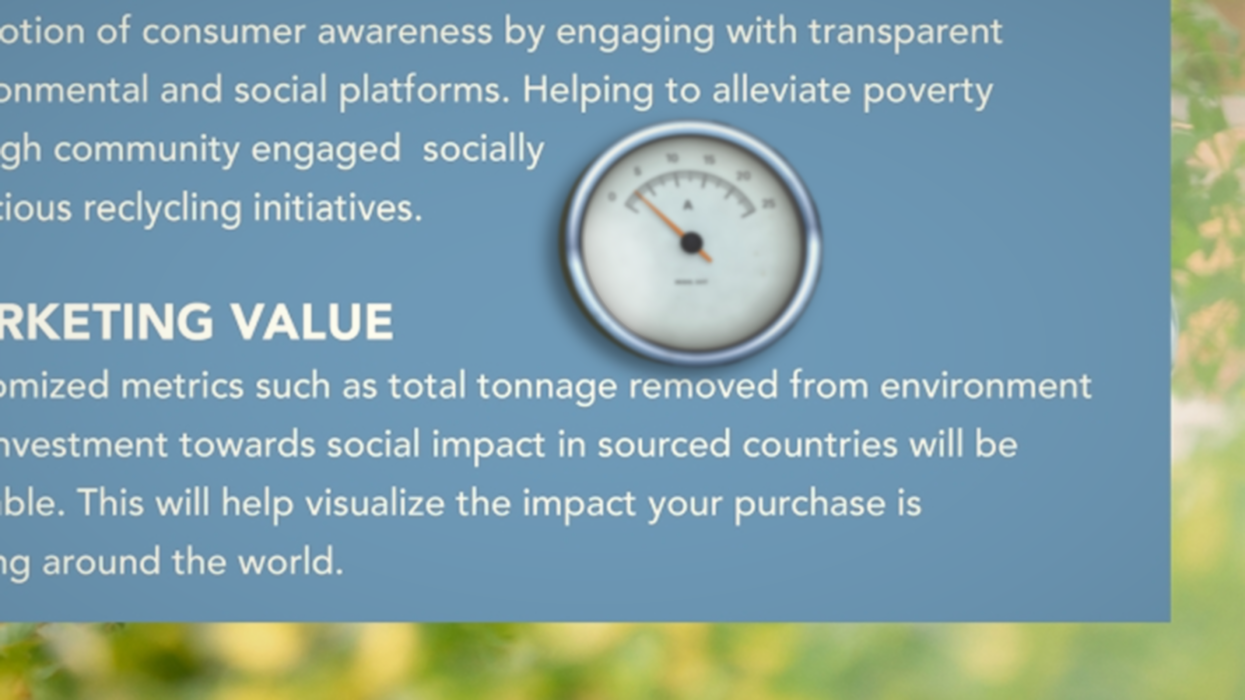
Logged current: 2.5 A
